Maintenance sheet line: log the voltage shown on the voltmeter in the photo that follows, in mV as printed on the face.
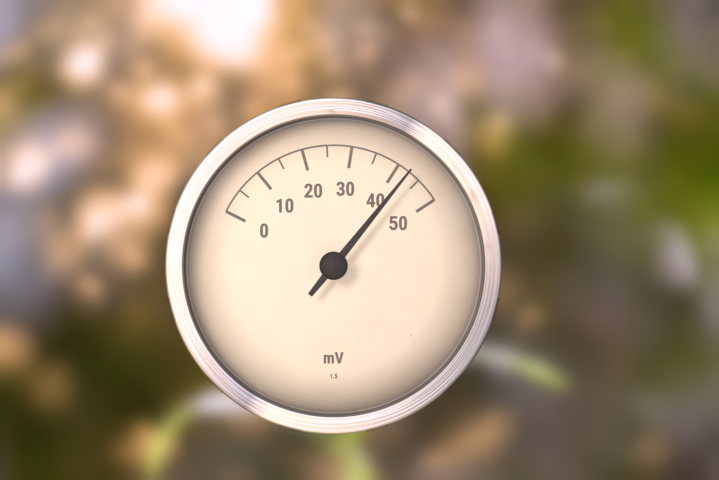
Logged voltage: 42.5 mV
